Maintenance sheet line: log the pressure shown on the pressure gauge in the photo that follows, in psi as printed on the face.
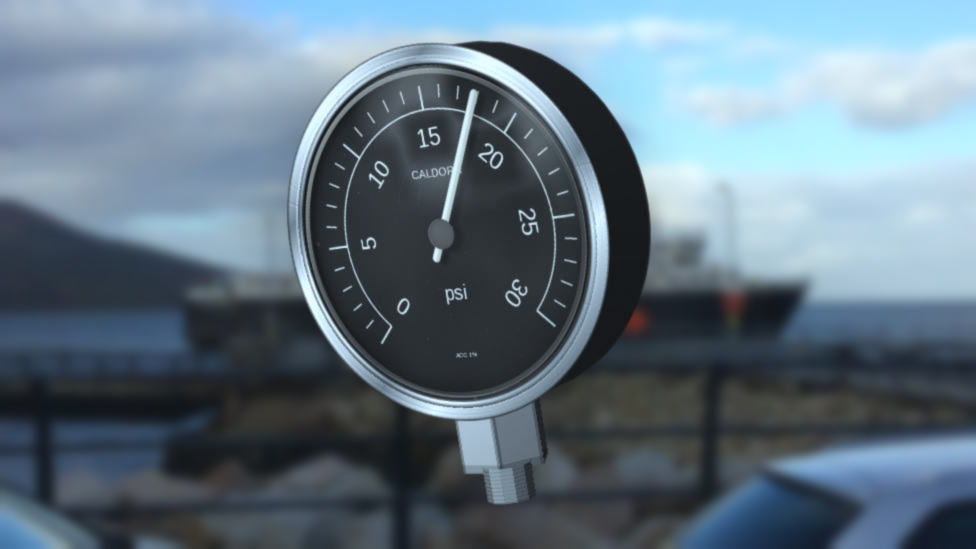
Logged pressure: 18 psi
